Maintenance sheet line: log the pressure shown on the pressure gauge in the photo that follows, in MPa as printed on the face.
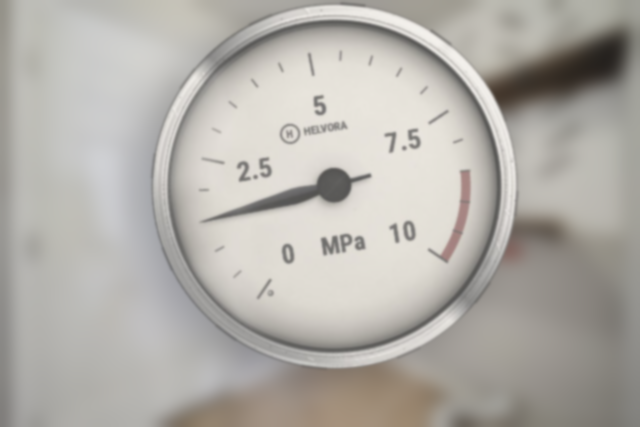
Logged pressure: 1.5 MPa
